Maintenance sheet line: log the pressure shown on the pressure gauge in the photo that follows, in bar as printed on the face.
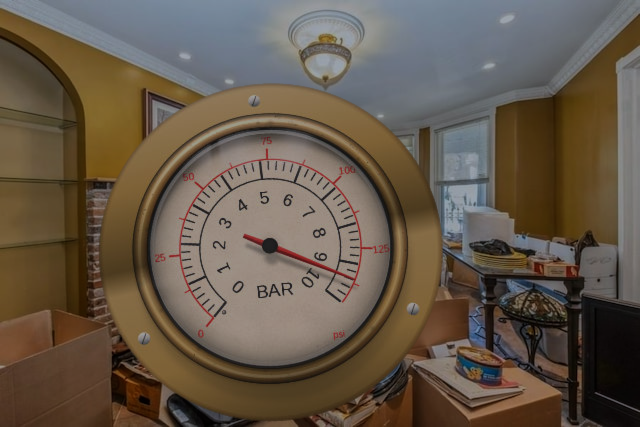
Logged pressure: 9.4 bar
